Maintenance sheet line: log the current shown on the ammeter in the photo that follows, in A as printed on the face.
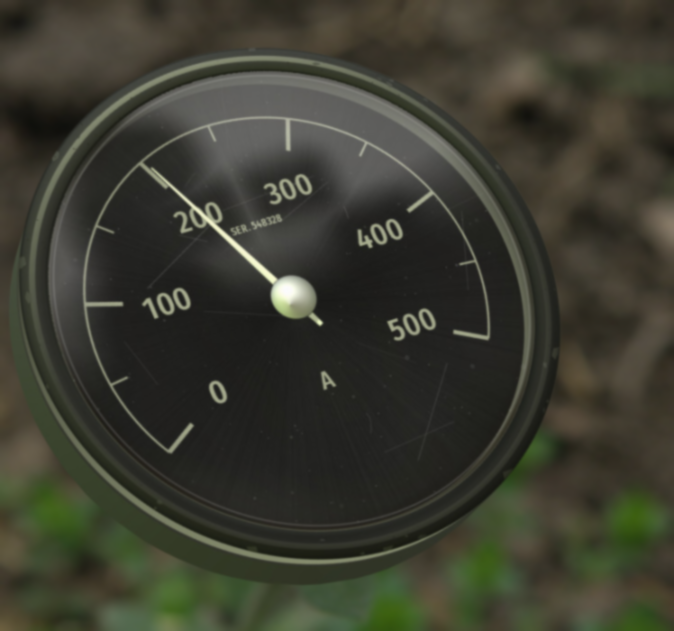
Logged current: 200 A
